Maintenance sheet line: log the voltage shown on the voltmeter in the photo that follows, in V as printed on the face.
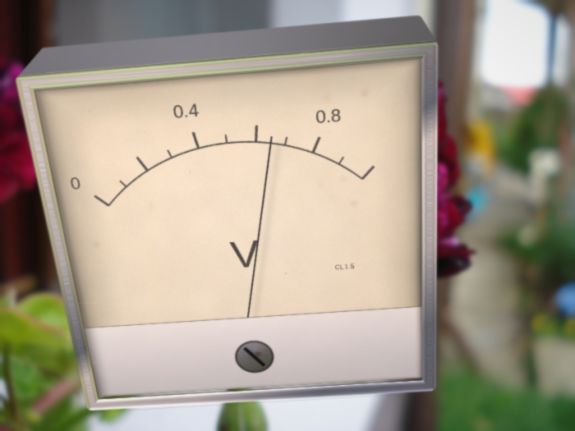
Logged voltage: 0.65 V
